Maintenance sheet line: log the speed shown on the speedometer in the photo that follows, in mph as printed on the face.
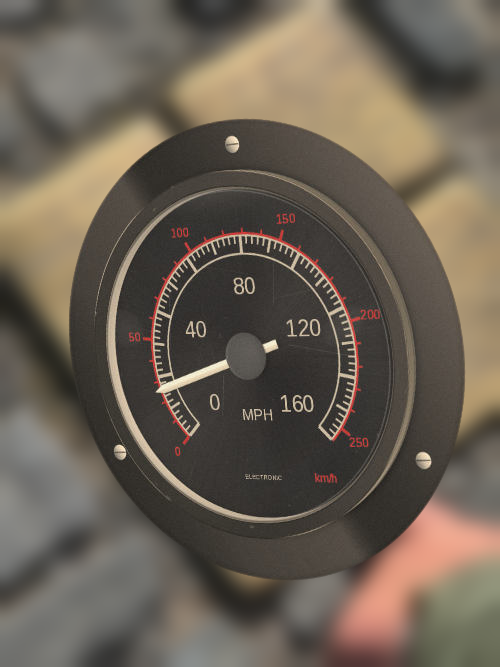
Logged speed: 16 mph
